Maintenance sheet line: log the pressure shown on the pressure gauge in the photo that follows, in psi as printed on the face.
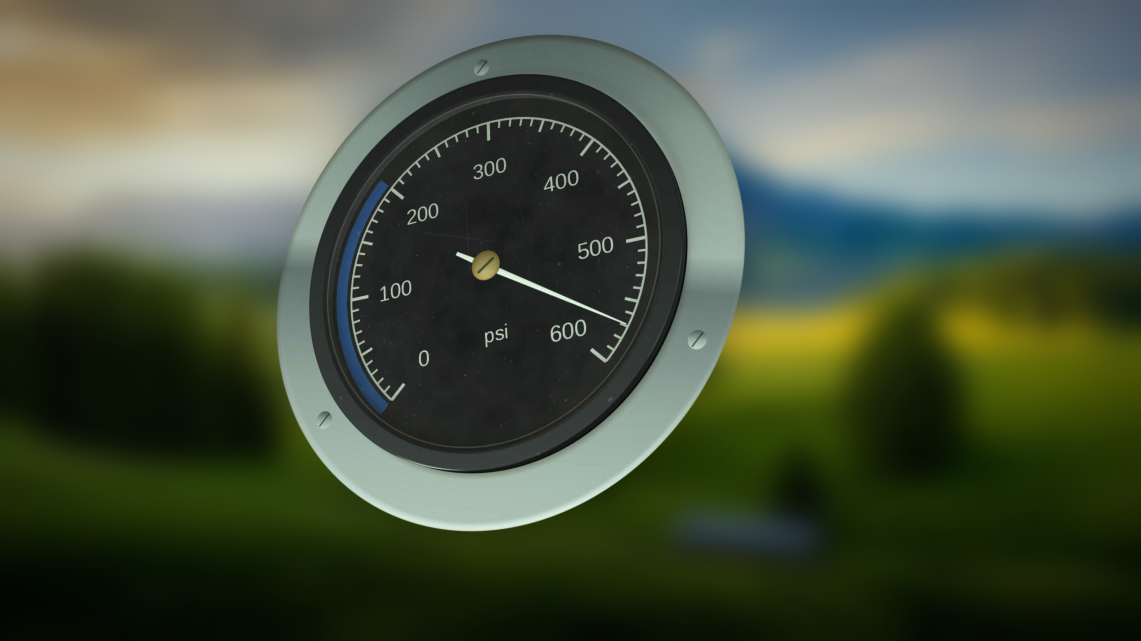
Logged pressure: 570 psi
